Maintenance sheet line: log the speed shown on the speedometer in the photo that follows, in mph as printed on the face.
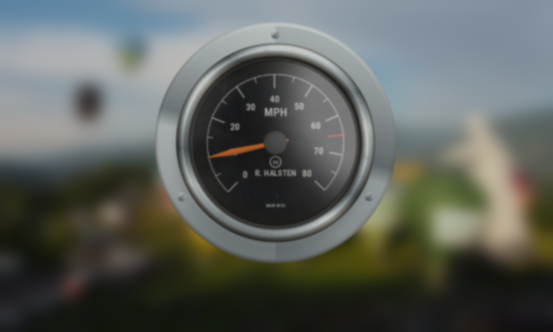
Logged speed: 10 mph
